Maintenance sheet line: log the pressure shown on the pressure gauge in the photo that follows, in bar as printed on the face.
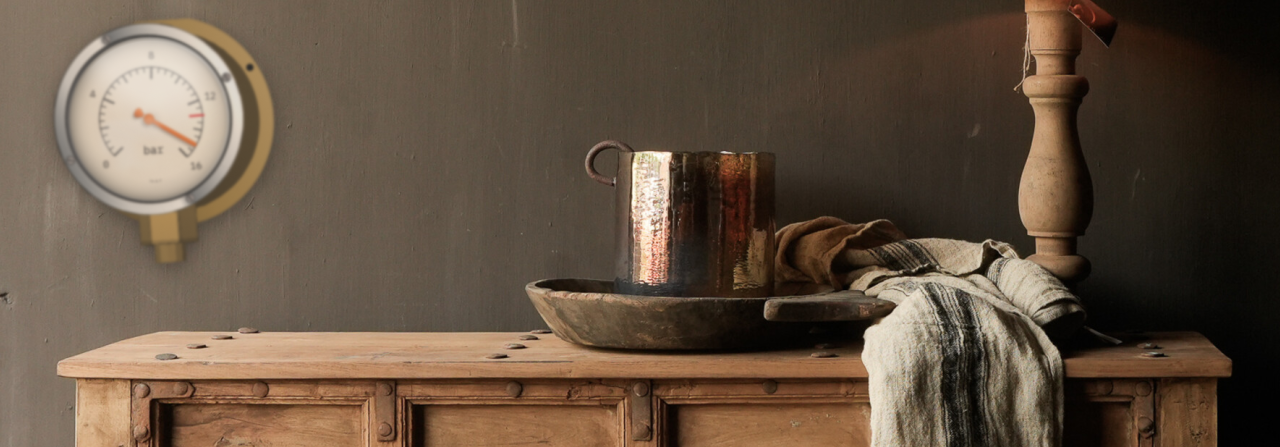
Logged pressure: 15 bar
